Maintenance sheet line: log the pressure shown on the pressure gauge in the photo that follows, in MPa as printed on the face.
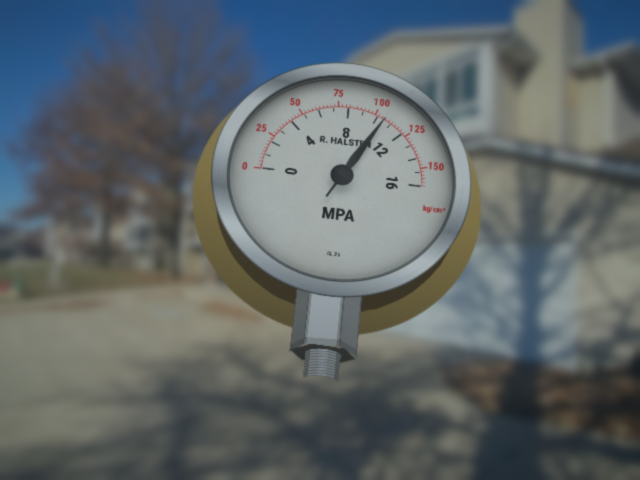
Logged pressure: 10.5 MPa
